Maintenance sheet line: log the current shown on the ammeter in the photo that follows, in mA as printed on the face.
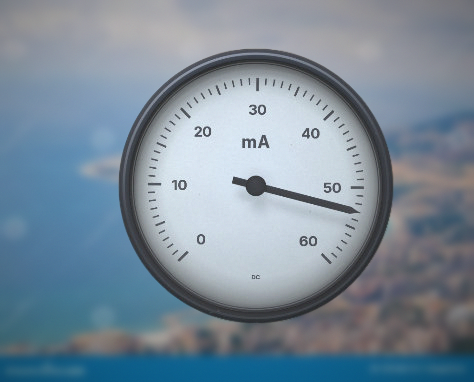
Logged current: 53 mA
